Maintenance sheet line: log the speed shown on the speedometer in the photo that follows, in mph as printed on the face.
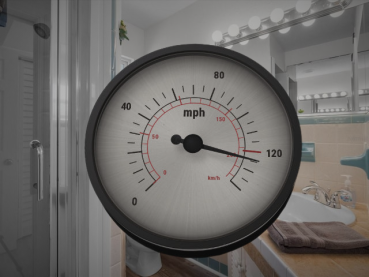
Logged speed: 125 mph
